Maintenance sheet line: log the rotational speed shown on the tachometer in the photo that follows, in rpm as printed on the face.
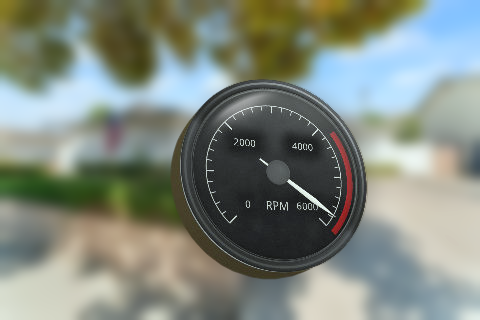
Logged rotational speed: 5800 rpm
